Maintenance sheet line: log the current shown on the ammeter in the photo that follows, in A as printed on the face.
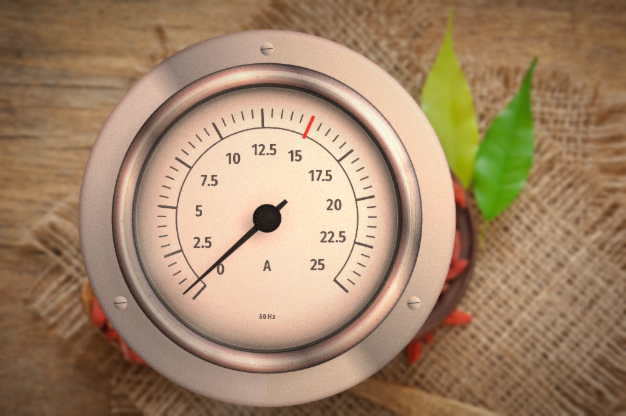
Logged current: 0.5 A
